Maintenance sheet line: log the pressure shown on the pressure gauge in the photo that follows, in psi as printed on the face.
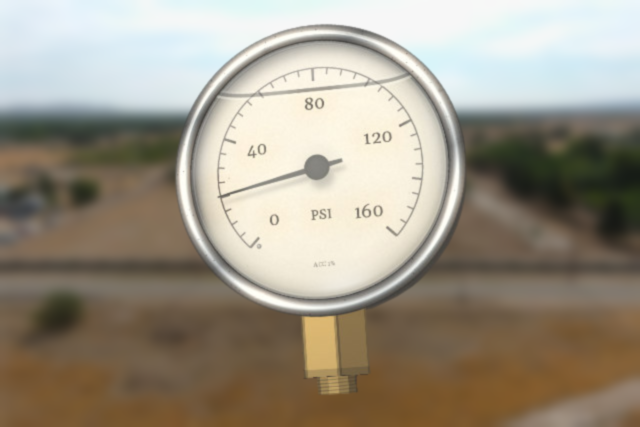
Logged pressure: 20 psi
